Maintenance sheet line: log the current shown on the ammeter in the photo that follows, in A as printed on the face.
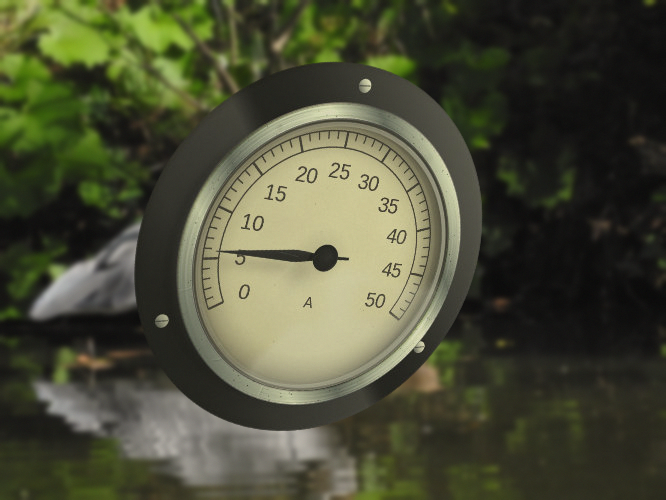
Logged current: 6 A
